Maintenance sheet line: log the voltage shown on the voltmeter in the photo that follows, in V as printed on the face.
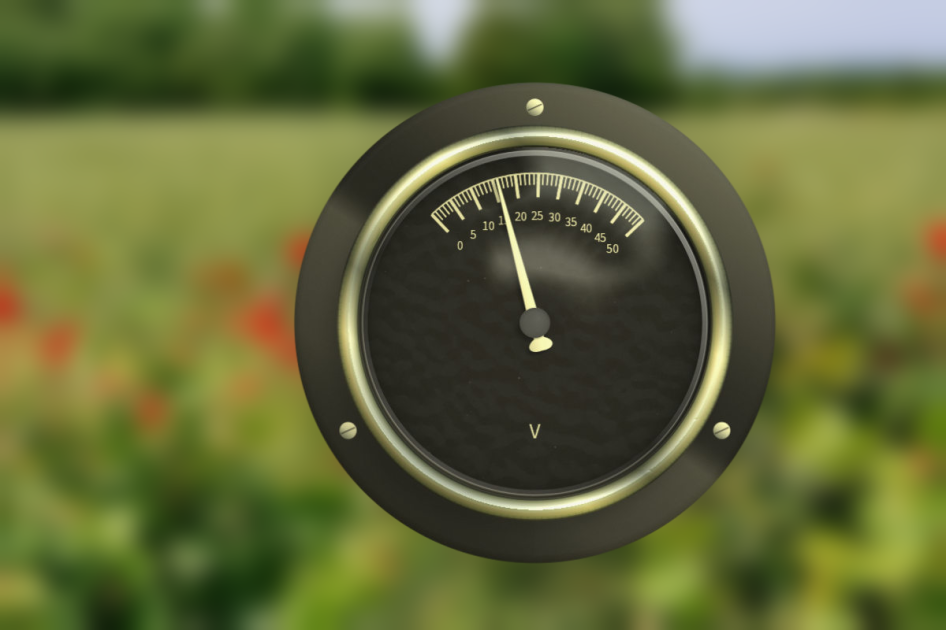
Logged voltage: 16 V
